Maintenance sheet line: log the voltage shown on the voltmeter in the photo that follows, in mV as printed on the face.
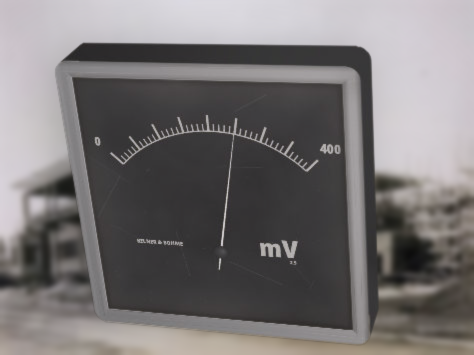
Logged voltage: 250 mV
